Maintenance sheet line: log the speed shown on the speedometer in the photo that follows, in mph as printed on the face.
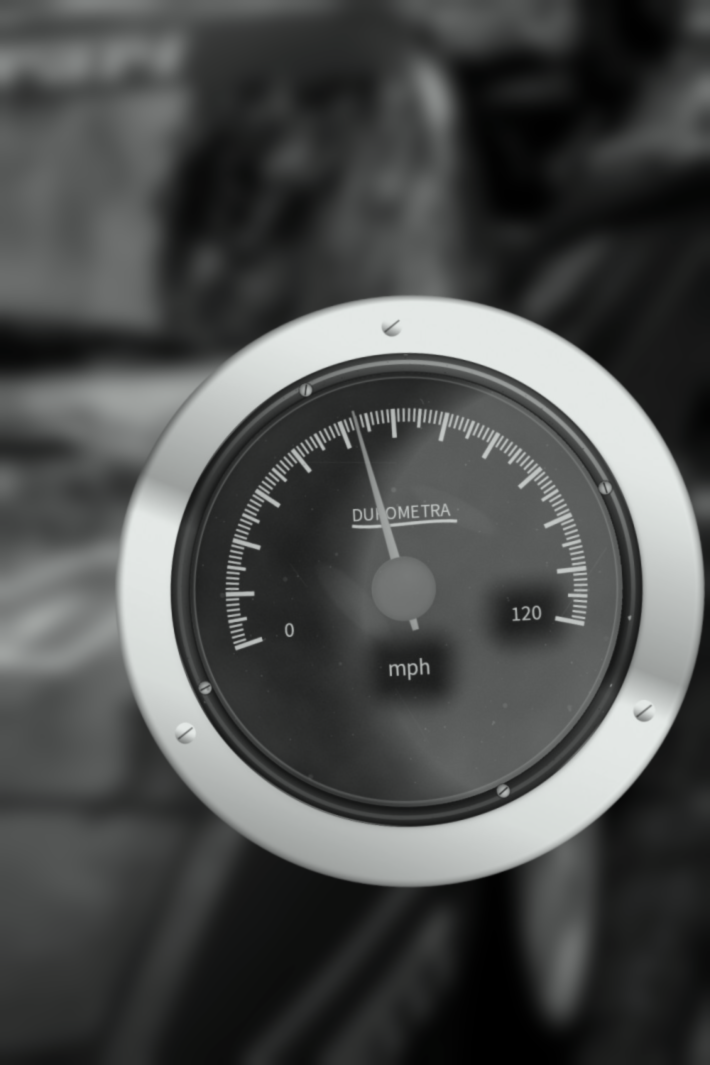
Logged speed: 53 mph
